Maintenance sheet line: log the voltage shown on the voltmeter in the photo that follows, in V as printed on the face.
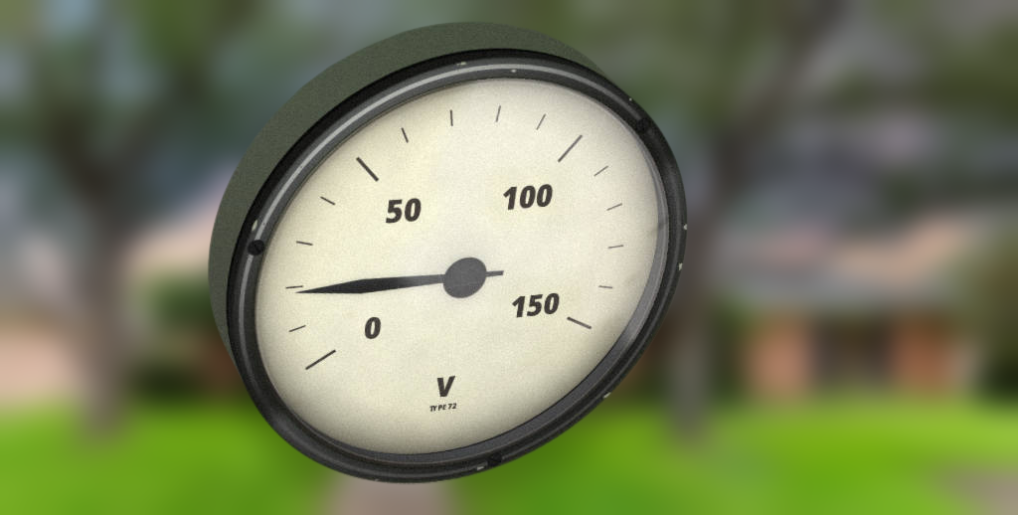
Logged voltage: 20 V
